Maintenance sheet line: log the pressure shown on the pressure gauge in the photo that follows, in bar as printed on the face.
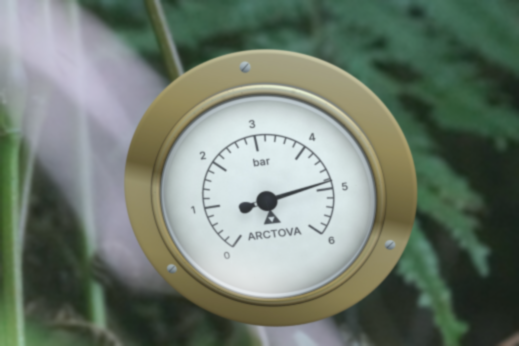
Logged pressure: 4.8 bar
